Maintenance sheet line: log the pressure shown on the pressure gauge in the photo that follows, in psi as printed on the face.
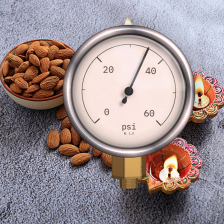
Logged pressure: 35 psi
